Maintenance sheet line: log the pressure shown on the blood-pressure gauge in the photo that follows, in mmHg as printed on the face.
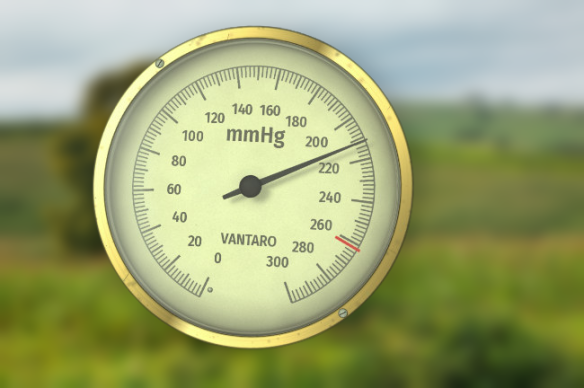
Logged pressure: 212 mmHg
